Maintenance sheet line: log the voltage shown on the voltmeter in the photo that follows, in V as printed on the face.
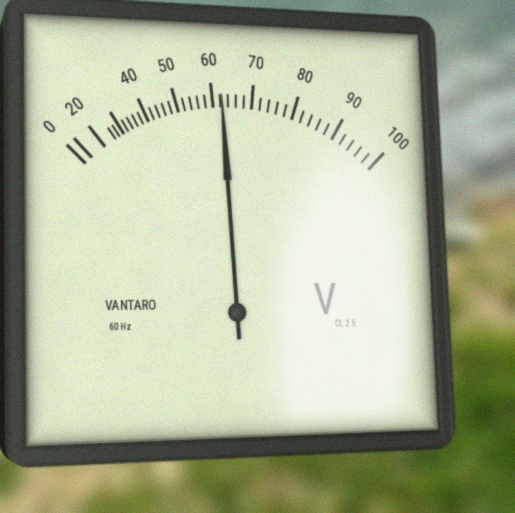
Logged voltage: 62 V
